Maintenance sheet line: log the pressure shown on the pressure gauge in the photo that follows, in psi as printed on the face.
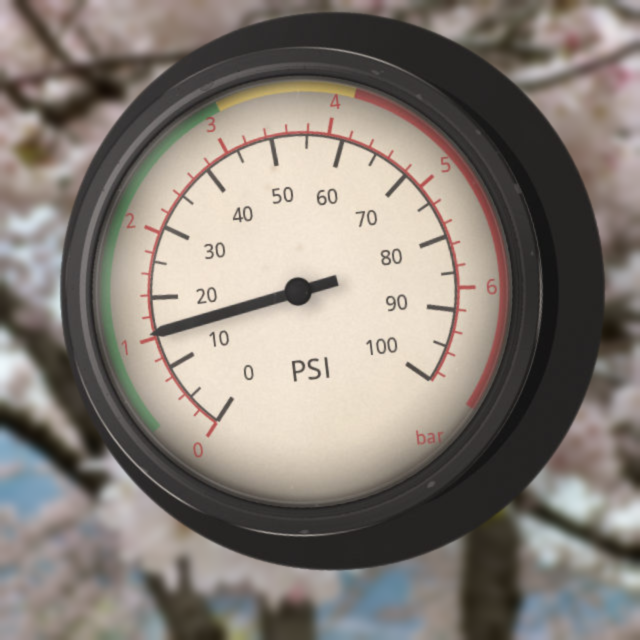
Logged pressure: 15 psi
